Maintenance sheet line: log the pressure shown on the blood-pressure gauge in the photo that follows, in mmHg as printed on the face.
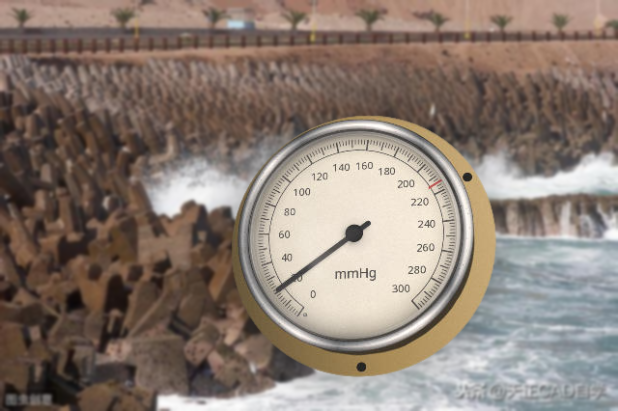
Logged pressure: 20 mmHg
